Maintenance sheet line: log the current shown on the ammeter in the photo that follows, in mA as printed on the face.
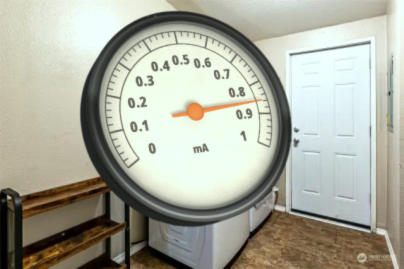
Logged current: 0.86 mA
